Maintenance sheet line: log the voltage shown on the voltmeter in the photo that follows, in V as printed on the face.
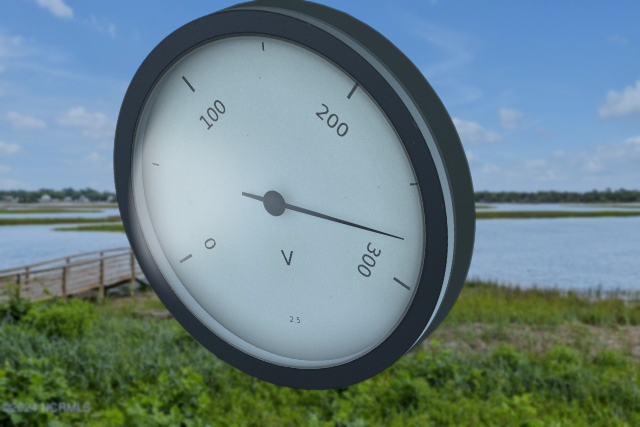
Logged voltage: 275 V
